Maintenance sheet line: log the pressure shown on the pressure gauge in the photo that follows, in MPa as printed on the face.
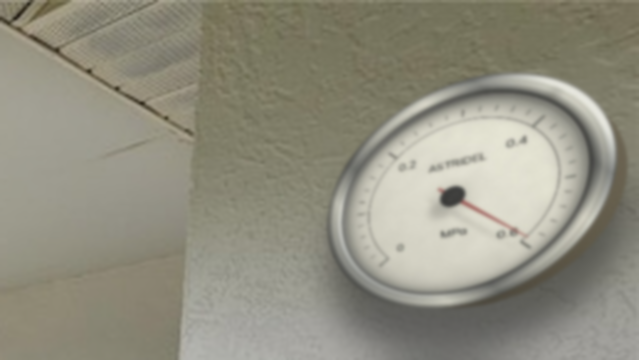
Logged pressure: 0.59 MPa
